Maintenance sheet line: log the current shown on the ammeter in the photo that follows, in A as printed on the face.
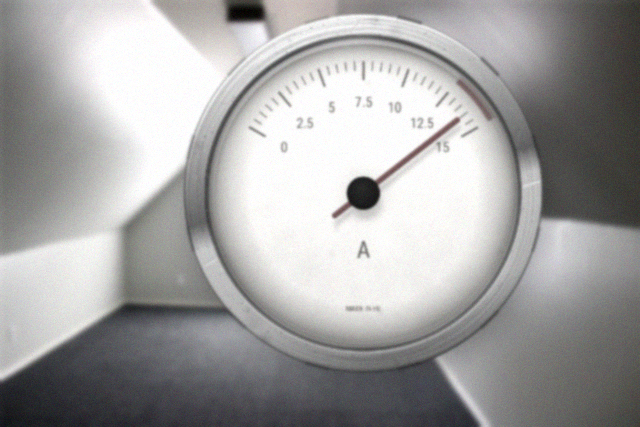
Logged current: 14 A
